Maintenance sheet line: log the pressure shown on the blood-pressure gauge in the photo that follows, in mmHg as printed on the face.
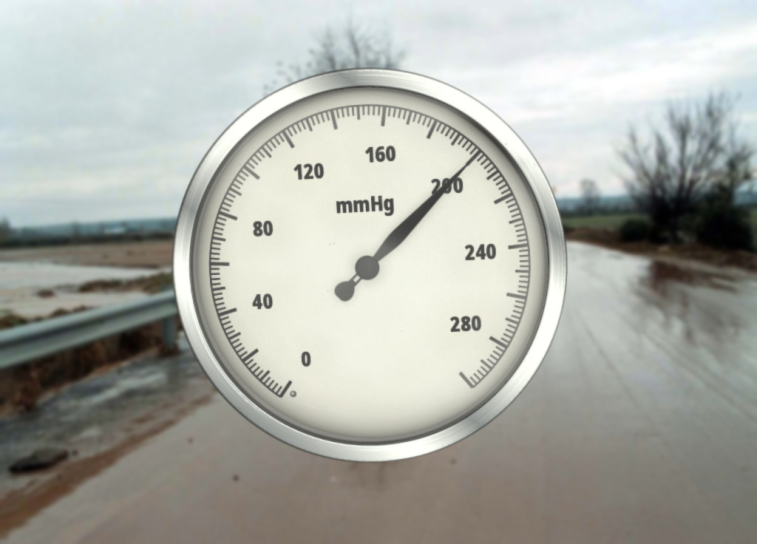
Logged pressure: 200 mmHg
